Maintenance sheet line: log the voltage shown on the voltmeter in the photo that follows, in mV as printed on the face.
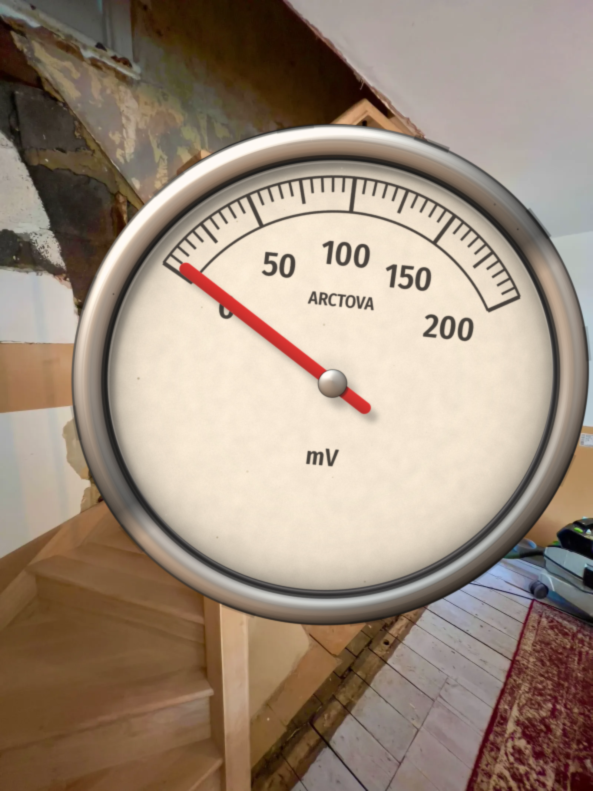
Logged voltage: 5 mV
